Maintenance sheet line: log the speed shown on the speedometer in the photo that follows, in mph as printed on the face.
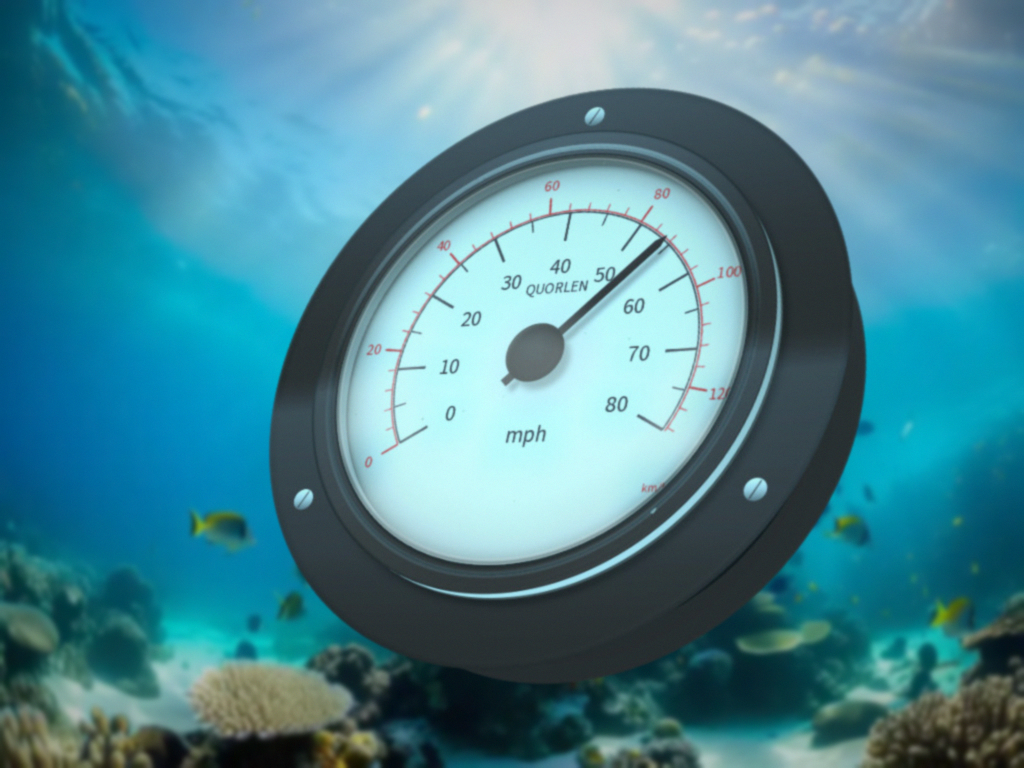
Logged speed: 55 mph
